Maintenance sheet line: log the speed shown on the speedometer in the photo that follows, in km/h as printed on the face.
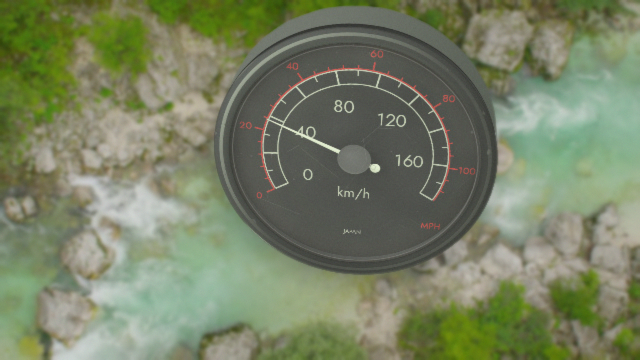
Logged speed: 40 km/h
